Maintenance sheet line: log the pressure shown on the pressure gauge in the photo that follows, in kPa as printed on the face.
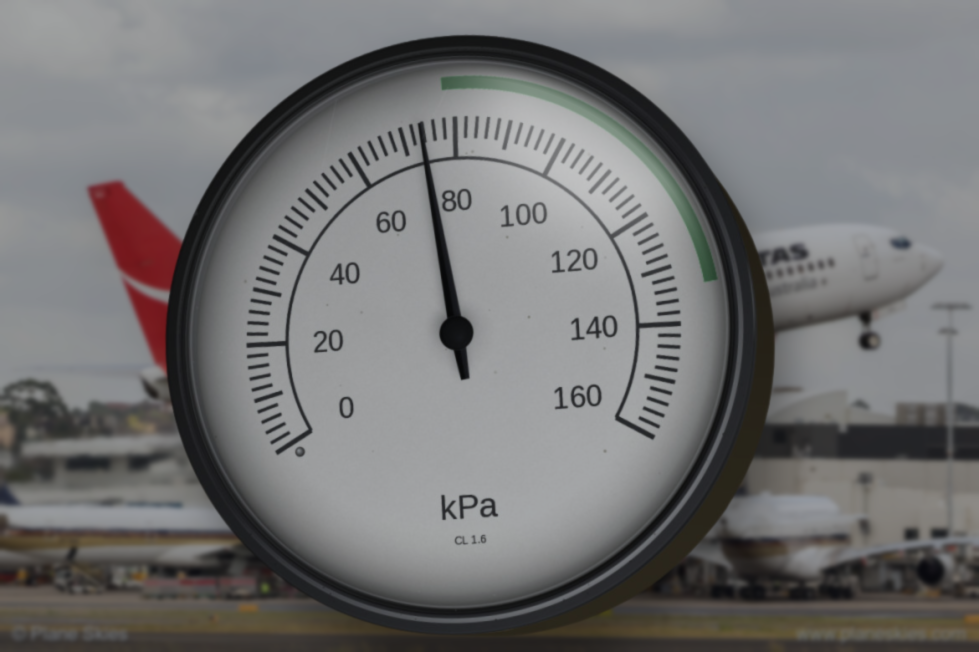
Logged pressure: 74 kPa
